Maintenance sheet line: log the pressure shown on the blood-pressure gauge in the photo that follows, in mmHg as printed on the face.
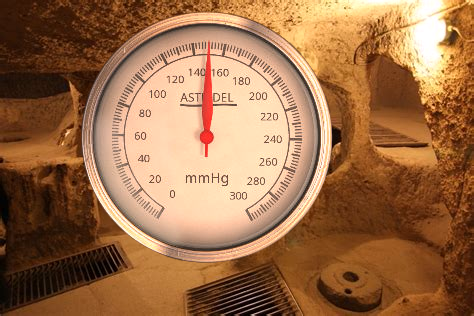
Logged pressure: 150 mmHg
